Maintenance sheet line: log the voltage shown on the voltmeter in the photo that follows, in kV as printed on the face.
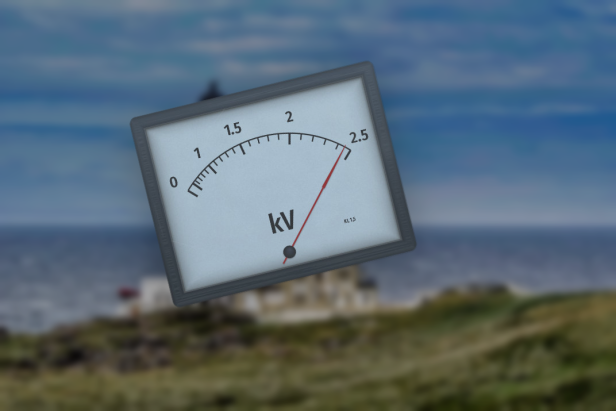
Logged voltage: 2.45 kV
